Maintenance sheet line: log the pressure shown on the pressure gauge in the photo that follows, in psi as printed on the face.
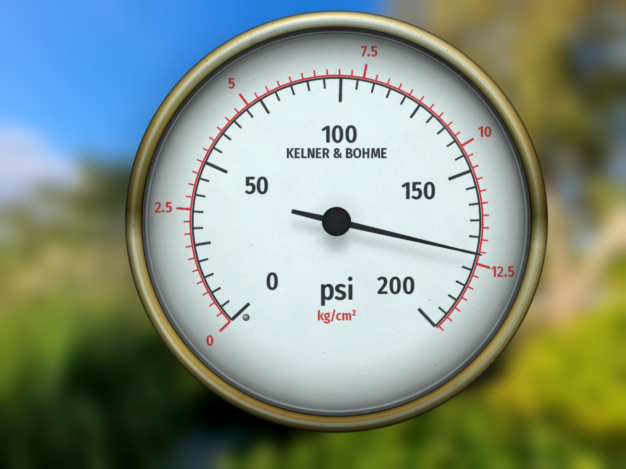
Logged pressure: 175 psi
